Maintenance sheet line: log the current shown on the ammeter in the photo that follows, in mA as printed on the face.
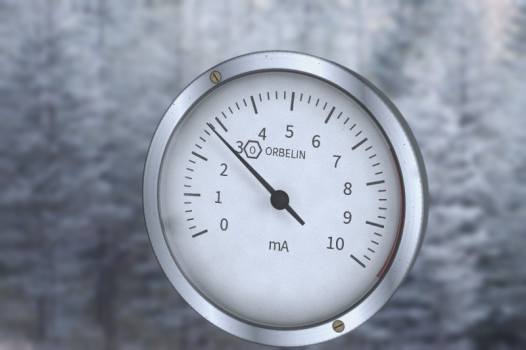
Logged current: 2.8 mA
